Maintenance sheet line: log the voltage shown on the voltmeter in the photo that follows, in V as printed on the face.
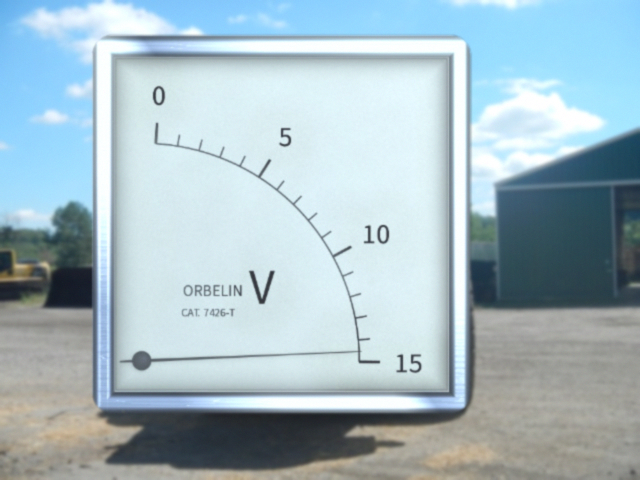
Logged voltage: 14.5 V
